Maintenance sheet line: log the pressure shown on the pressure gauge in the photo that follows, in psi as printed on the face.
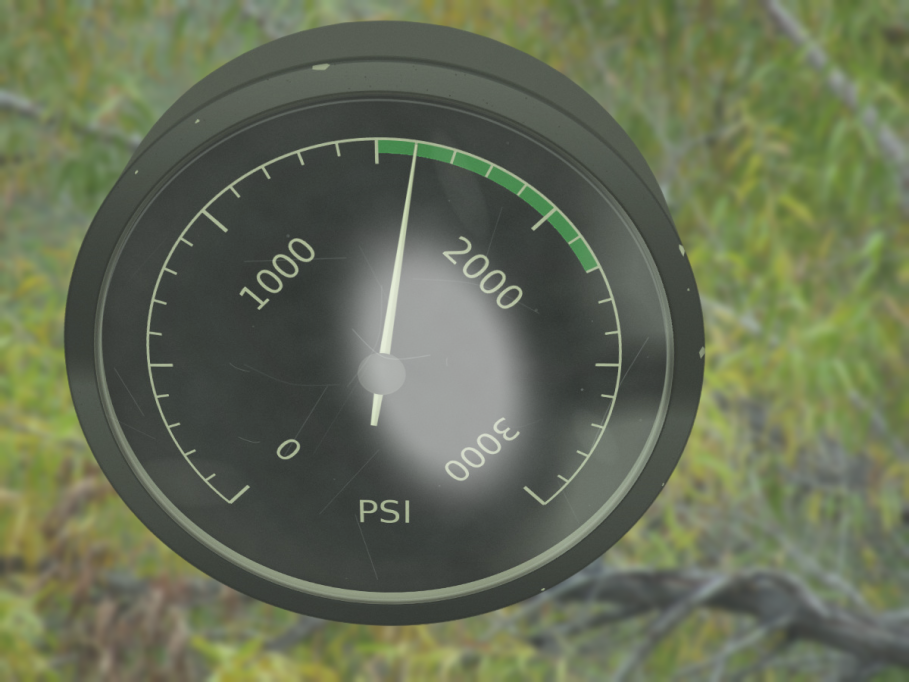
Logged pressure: 1600 psi
